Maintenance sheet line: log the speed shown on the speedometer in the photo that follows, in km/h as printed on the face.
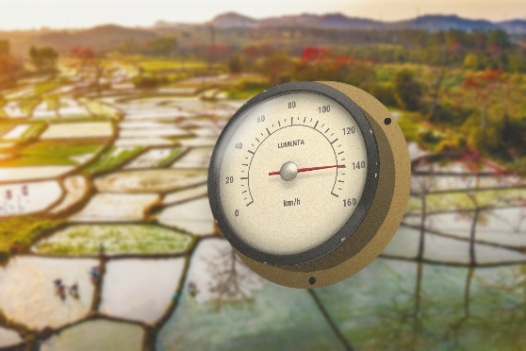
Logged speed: 140 km/h
